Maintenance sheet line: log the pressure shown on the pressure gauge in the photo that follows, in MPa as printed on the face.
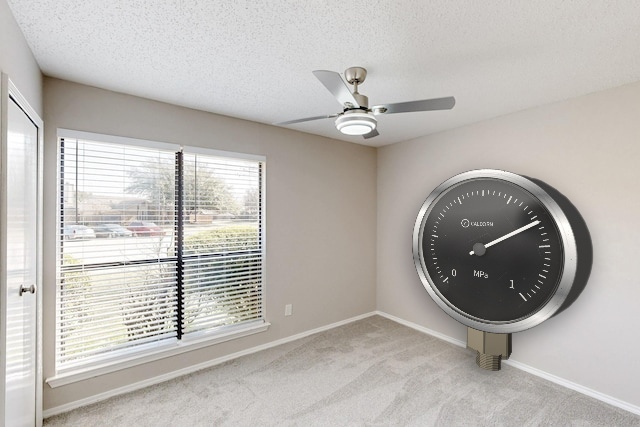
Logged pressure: 0.72 MPa
